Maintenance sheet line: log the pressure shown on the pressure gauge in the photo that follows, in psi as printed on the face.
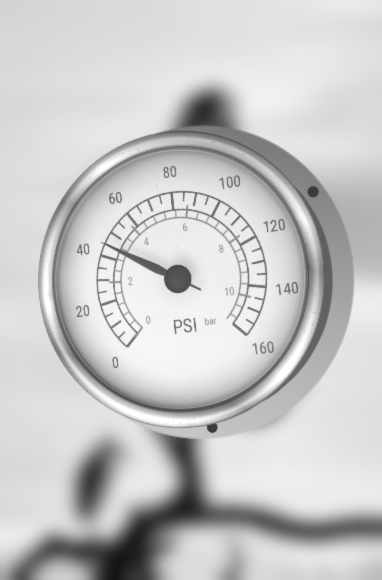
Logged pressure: 45 psi
